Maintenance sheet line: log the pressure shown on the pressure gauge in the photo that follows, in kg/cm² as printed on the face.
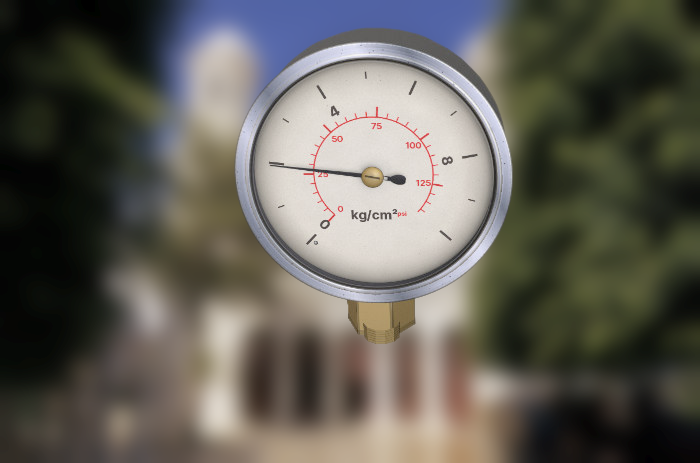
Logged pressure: 2 kg/cm²
